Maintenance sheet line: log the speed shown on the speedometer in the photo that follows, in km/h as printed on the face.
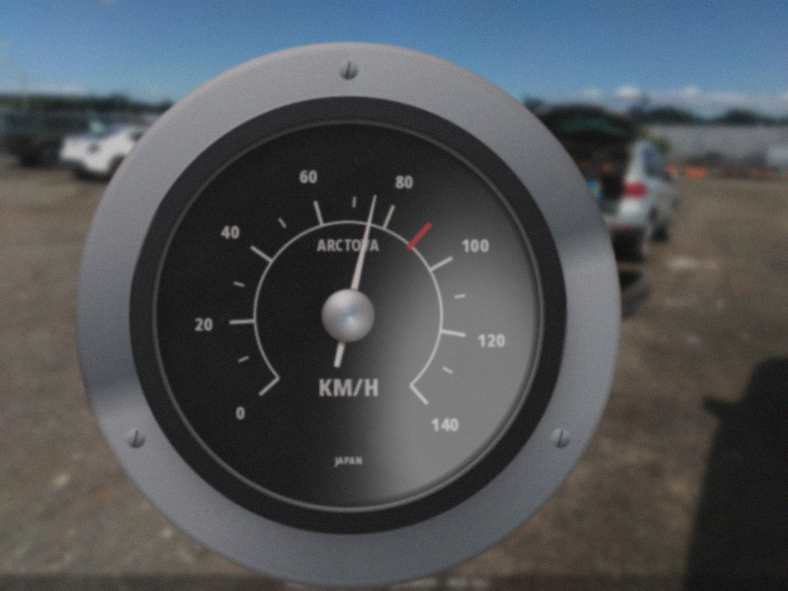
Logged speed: 75 km/h
